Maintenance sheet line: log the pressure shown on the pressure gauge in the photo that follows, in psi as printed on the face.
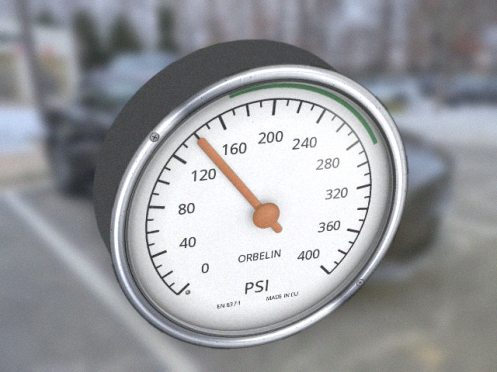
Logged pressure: 140 psi
